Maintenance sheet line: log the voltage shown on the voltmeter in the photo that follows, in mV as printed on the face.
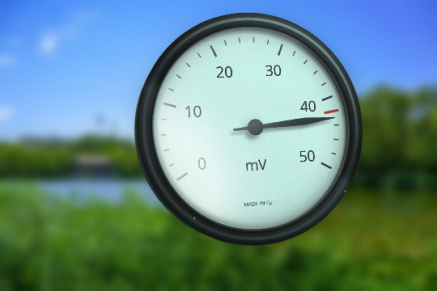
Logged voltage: 43 mV
